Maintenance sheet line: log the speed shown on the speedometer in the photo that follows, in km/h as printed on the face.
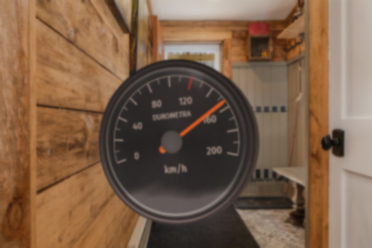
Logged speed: 155 km/h
